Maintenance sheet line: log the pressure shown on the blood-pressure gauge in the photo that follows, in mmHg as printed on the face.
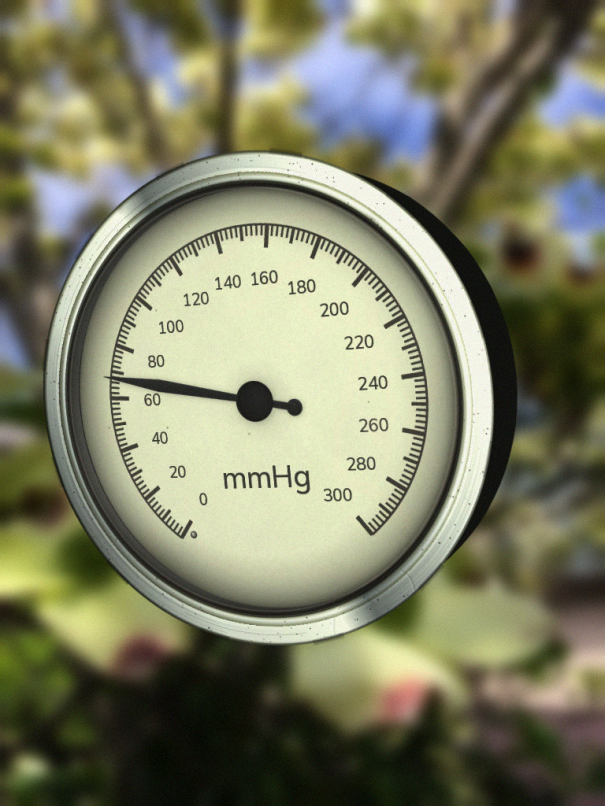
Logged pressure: 68 mmHg
